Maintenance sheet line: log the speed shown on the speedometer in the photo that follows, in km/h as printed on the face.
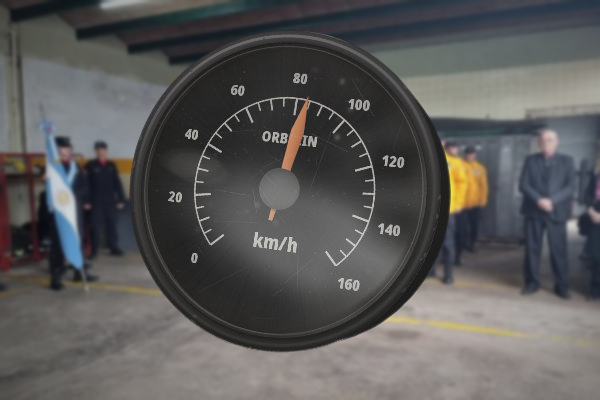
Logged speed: 85 km/h
